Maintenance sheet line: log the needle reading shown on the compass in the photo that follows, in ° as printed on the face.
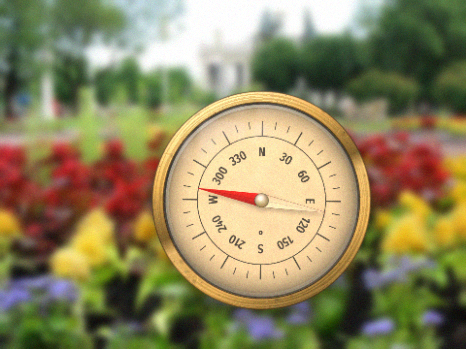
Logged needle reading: 280 °
